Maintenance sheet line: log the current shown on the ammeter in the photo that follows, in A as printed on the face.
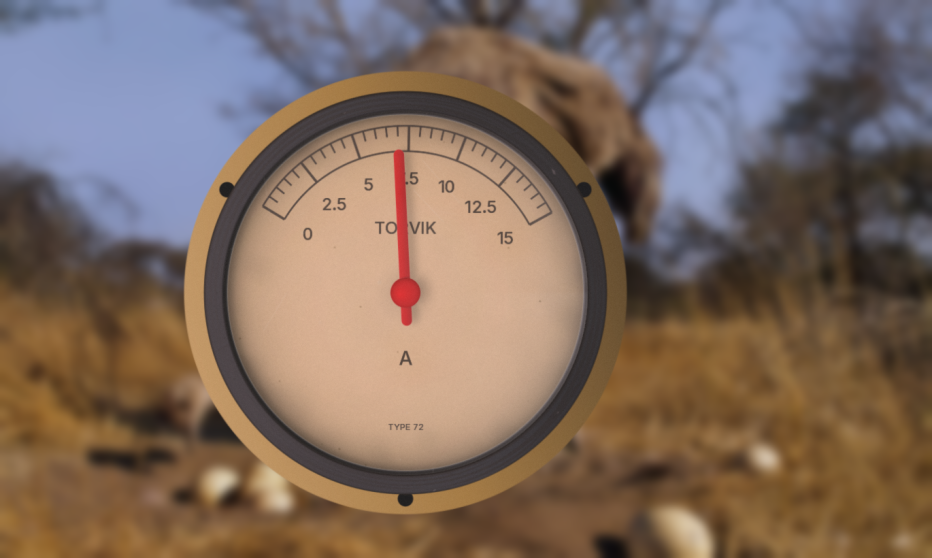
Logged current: 7 A
